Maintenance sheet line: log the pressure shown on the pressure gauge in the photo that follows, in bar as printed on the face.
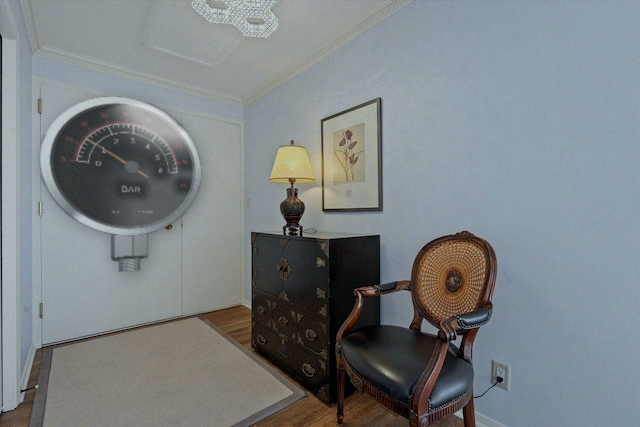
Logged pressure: 1 bar
